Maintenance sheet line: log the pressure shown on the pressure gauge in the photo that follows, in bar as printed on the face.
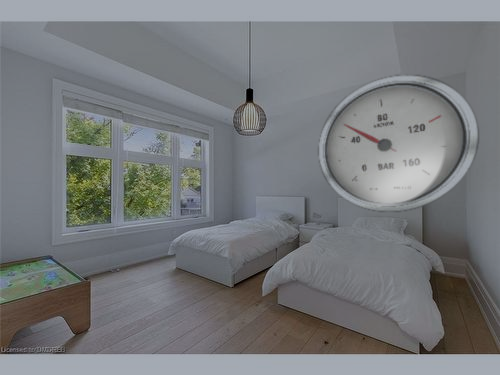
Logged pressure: 50 bar
